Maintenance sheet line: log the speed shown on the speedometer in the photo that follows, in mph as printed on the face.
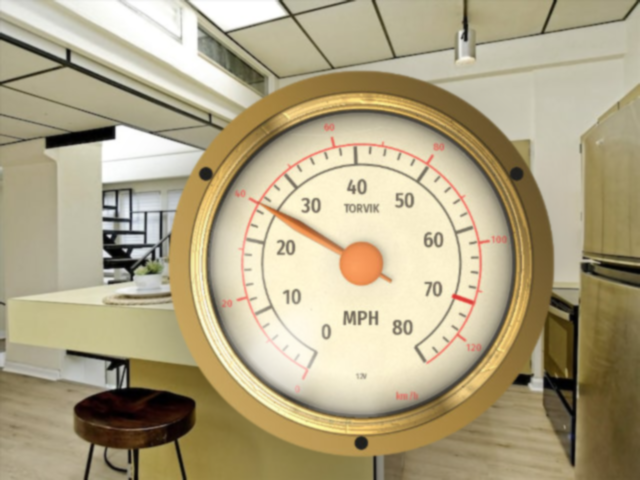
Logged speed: 25 mph
